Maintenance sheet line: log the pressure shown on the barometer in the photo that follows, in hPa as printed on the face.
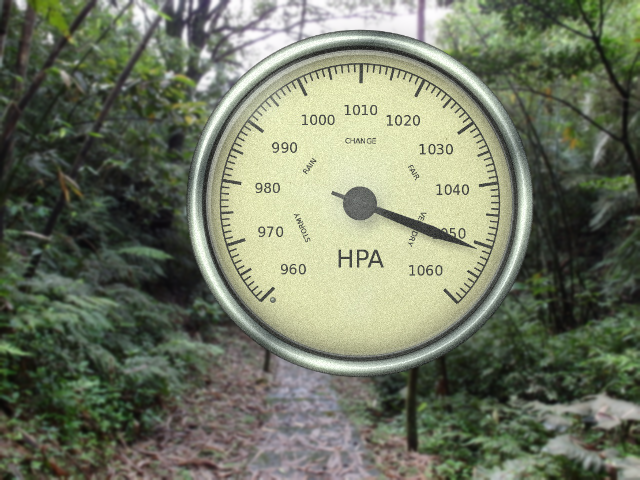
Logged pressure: 1051 hPa
